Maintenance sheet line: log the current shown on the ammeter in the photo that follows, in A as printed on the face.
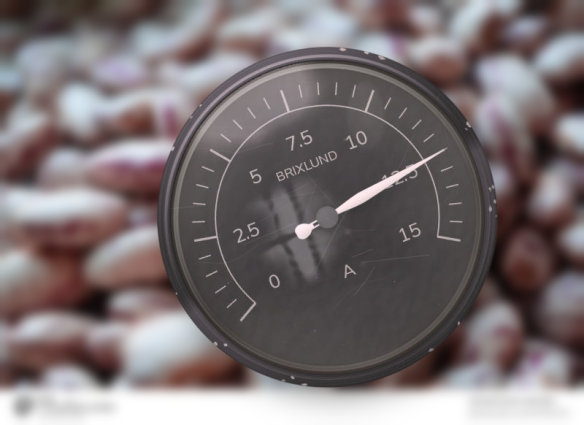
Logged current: 12.5 A
